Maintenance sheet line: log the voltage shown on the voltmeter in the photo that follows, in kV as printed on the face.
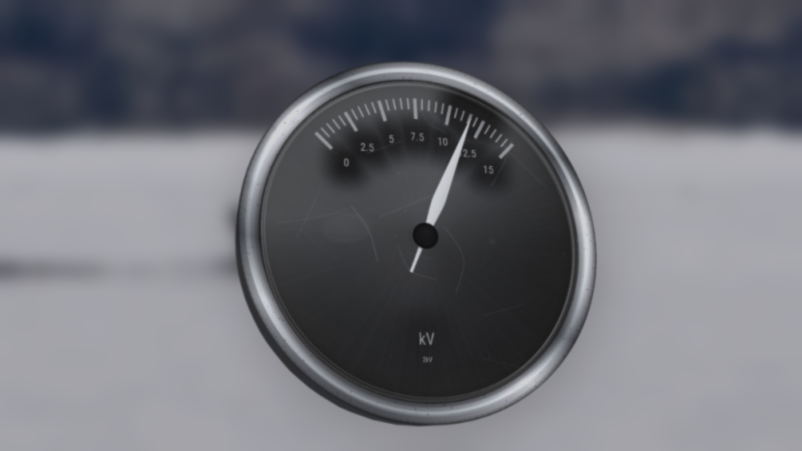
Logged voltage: 11.5 kV
